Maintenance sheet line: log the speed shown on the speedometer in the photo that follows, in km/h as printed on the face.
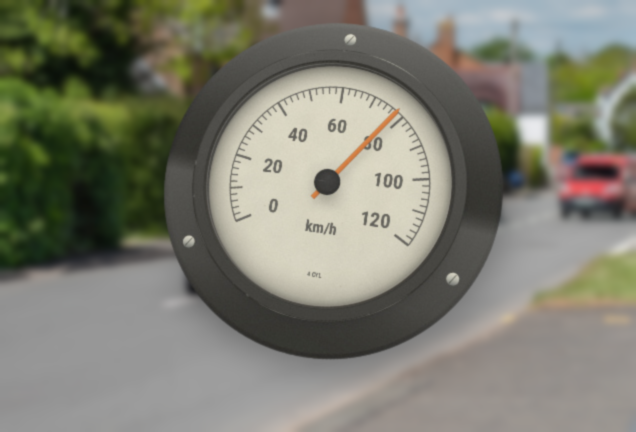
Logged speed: 78 km/h
